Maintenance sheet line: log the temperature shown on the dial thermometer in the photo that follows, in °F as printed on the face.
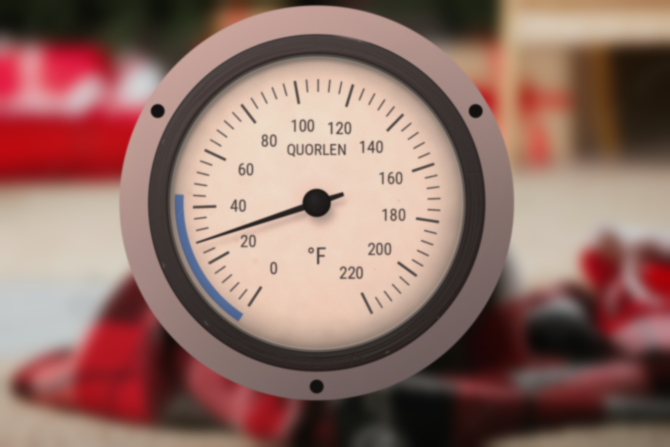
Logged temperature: 28 °F
